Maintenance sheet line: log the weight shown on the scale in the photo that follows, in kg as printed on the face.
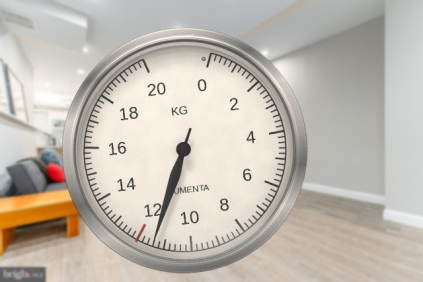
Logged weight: 11.4 kg
